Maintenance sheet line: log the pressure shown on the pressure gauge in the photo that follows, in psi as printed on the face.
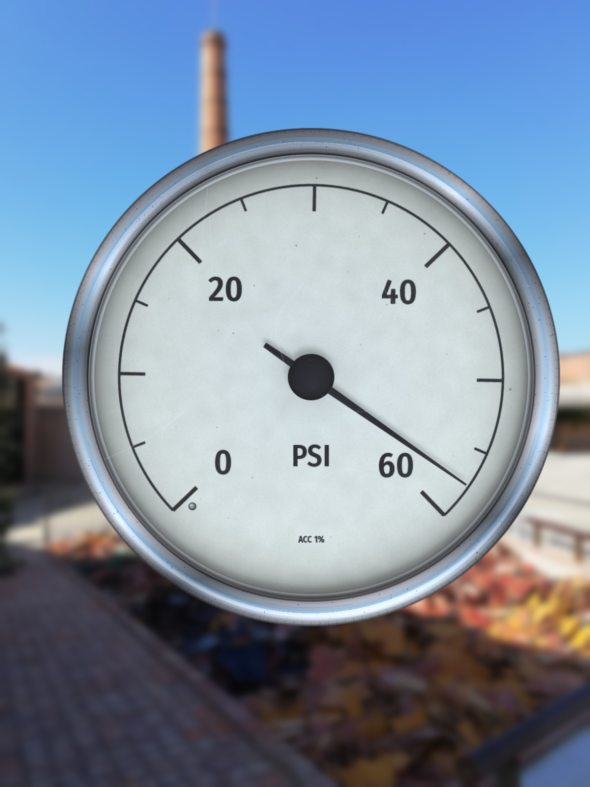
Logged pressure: 57.5 psi
